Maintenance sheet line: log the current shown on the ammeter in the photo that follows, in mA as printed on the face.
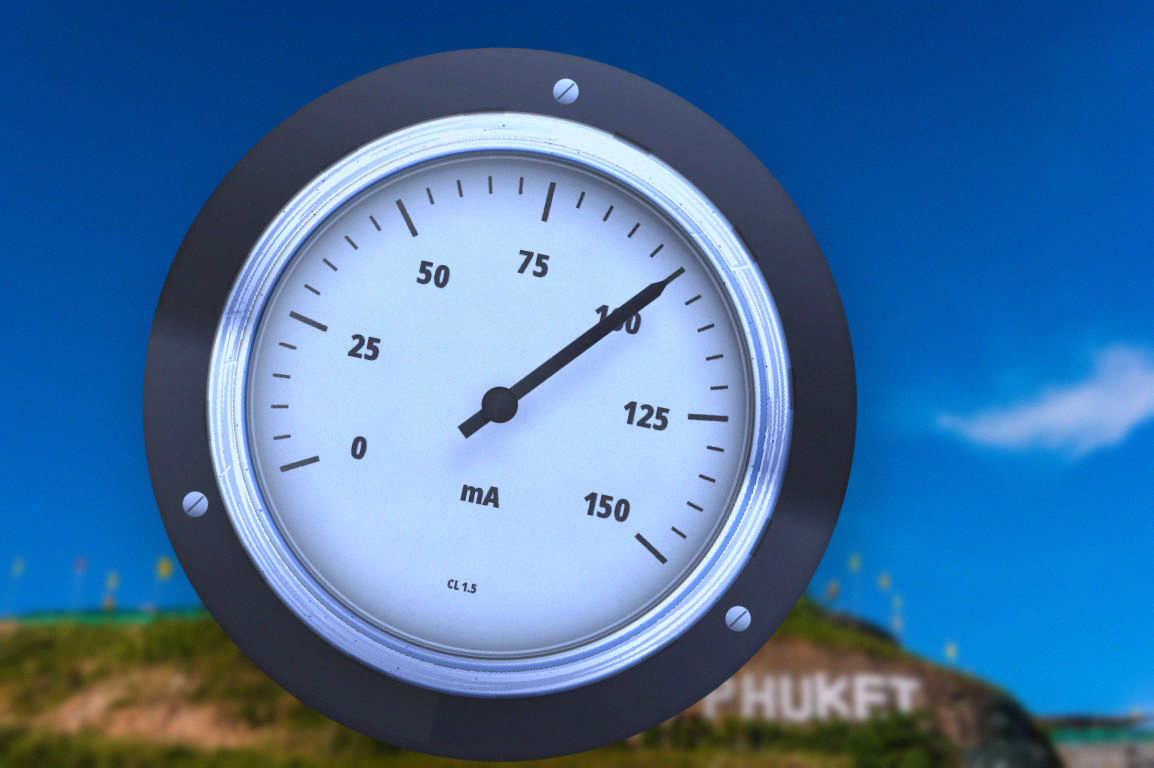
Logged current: 100 mA
